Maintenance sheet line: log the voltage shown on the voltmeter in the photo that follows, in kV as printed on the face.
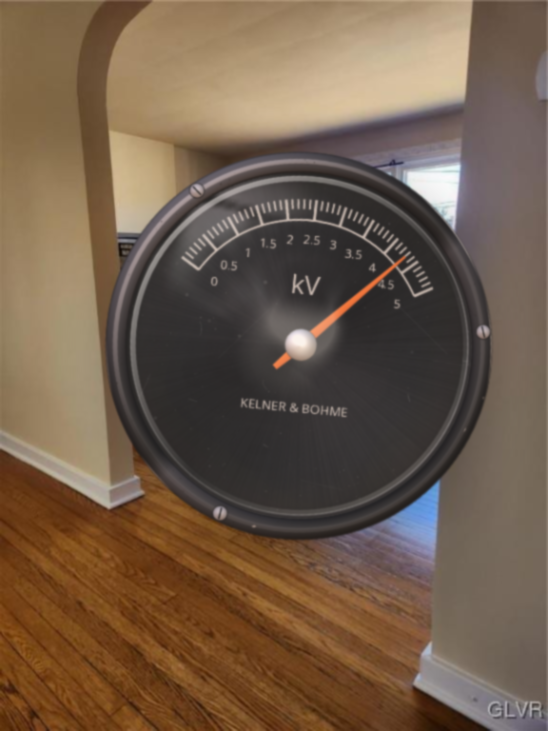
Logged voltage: 4.3 kV
